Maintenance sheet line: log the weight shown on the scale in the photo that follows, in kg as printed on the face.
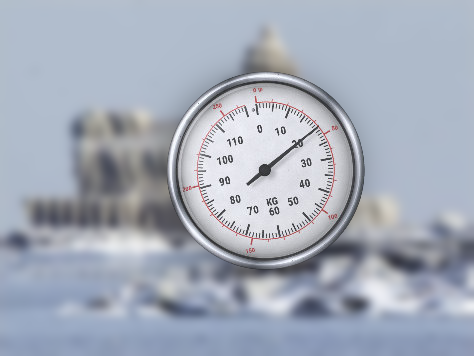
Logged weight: 20 kg
